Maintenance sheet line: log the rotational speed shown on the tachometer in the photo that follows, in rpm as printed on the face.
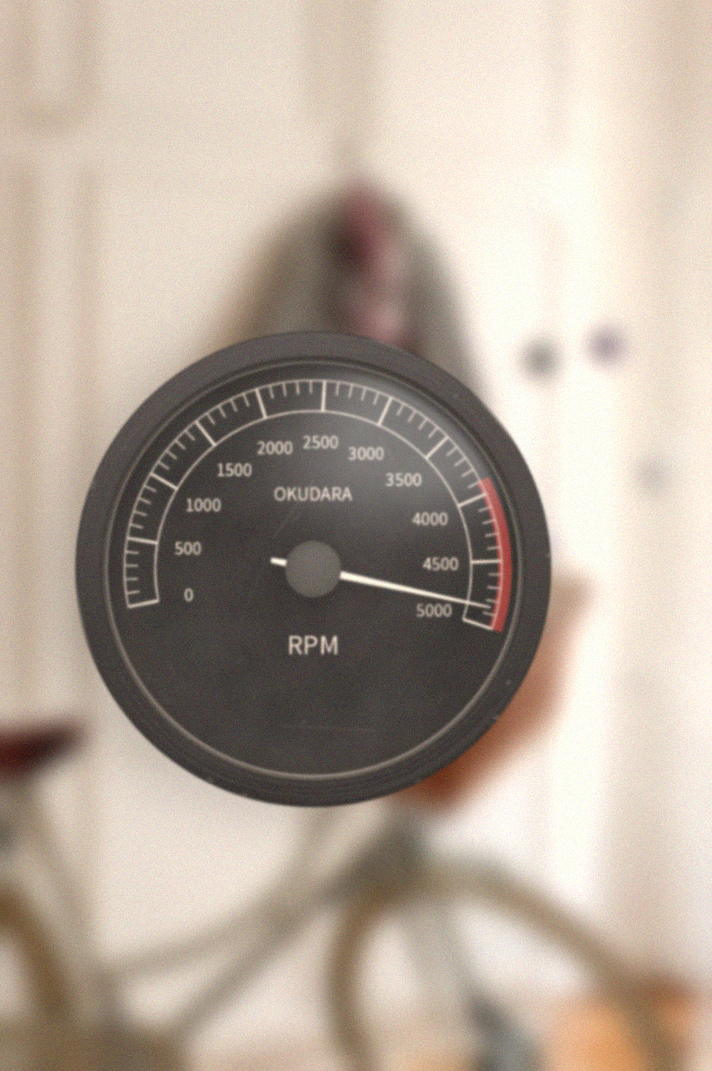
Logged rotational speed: 4850 rpm
